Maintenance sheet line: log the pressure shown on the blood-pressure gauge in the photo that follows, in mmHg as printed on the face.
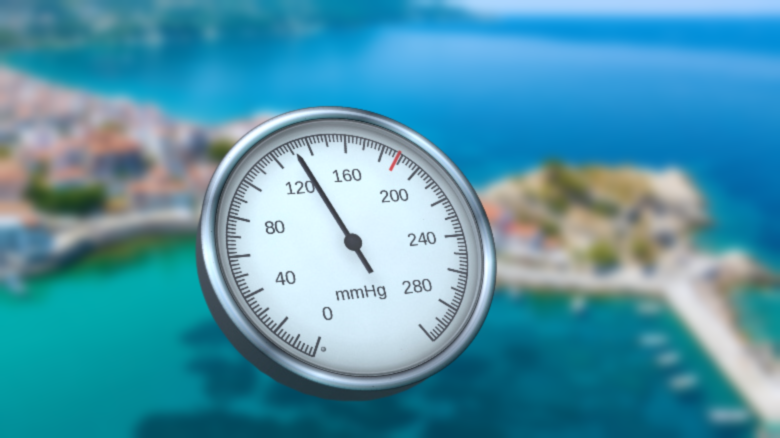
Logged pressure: 130 mmHg
